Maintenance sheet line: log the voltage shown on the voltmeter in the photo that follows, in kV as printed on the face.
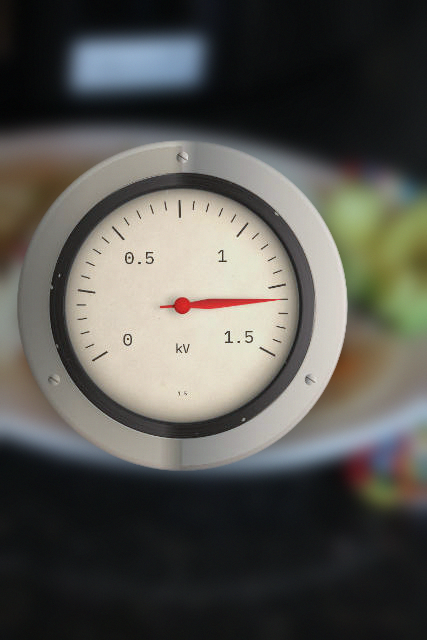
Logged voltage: 1.3 kV
